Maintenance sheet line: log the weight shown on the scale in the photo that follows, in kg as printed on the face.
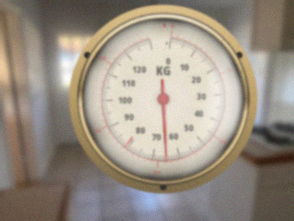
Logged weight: 65 kg
